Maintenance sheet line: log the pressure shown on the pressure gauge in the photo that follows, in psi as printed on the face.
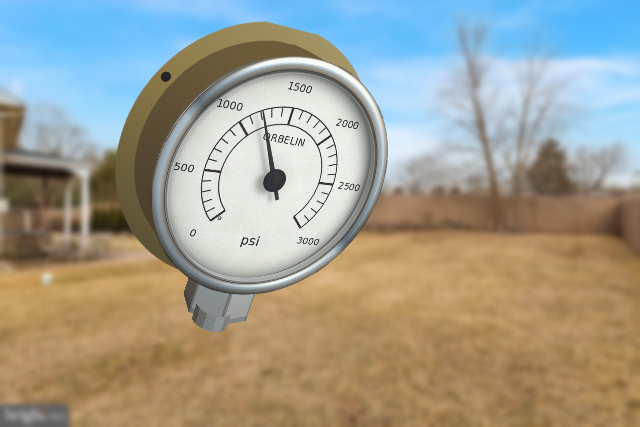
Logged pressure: 1200 psi
